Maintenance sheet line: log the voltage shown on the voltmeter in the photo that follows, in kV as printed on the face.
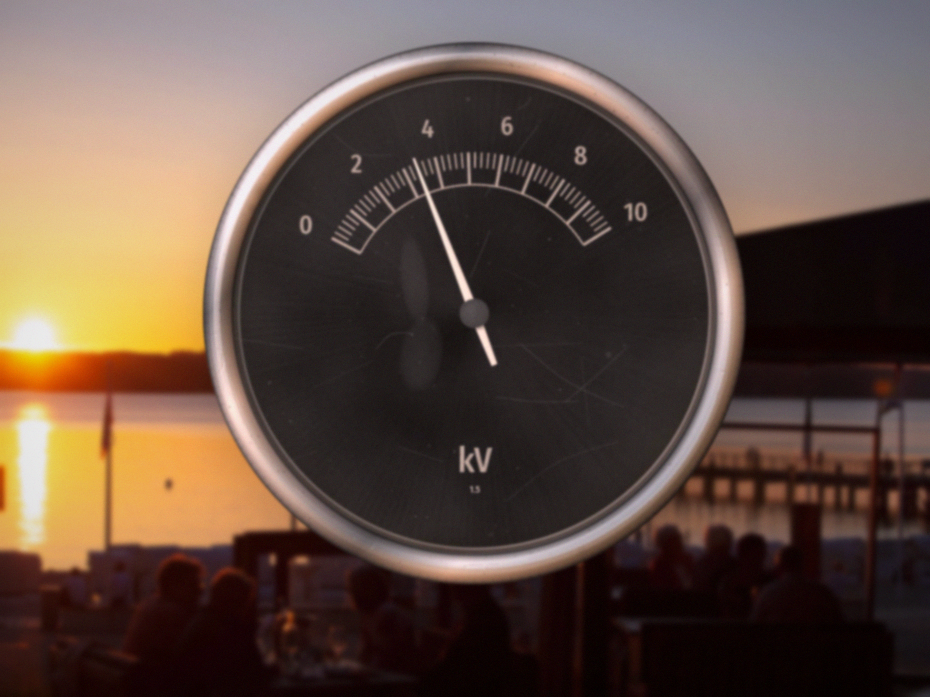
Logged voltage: 3.4 kV
